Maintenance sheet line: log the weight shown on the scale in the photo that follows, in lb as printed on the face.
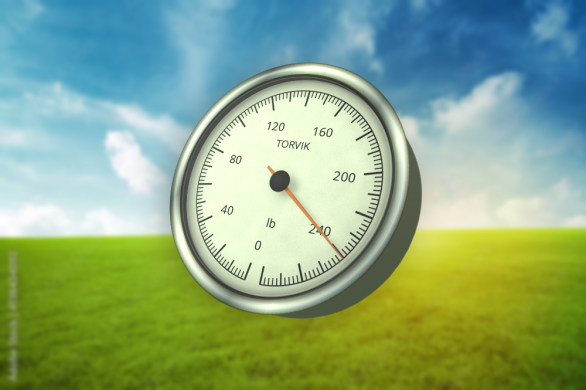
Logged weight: 240 lb
